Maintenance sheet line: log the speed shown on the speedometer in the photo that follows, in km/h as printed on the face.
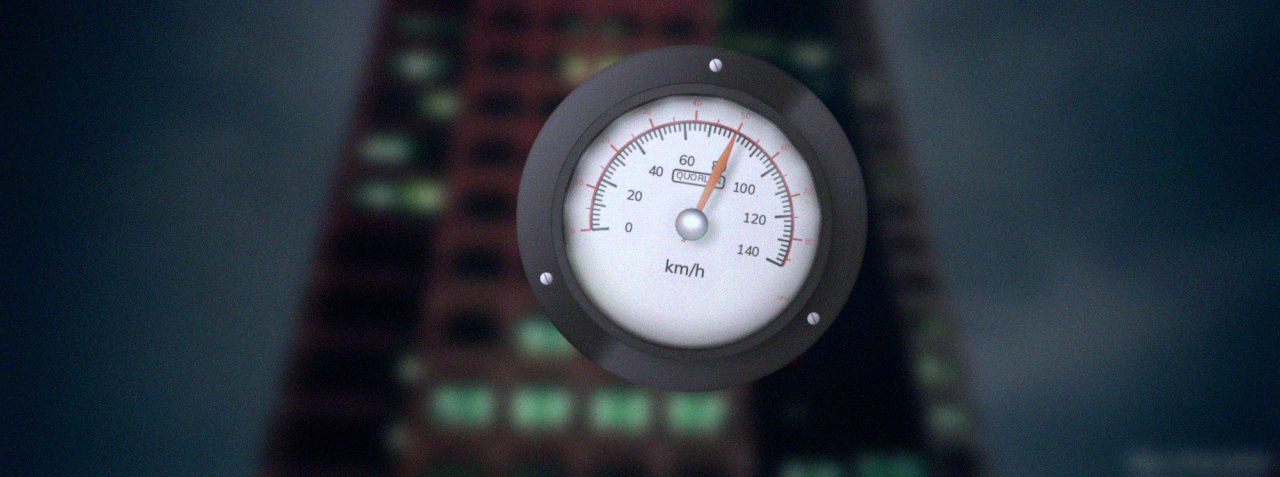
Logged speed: 80 km/h
